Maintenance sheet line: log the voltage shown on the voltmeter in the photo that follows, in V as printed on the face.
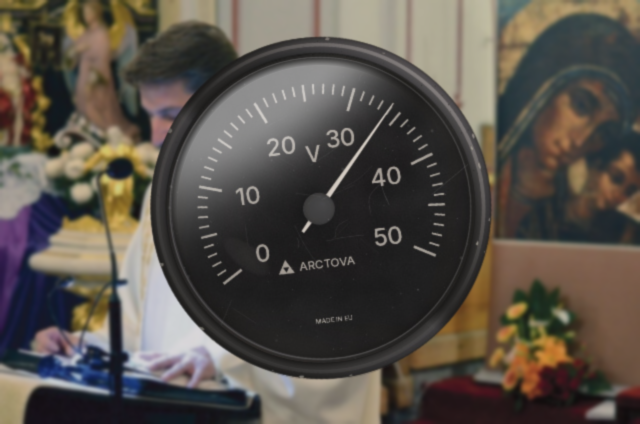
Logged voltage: 34 V
